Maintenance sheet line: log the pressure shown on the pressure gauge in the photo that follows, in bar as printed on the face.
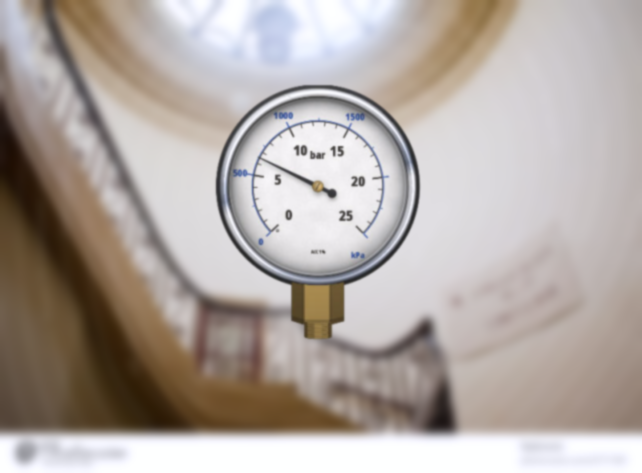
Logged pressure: 6.5 bar
